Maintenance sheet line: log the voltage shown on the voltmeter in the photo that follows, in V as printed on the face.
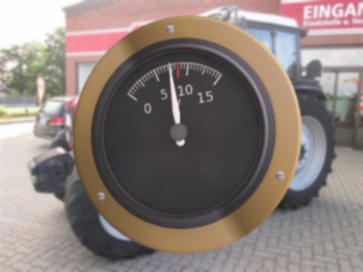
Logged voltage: 7.5 V
